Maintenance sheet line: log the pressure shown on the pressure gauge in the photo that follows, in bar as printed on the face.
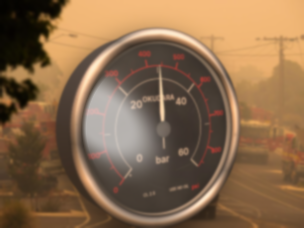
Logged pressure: 30 bar
